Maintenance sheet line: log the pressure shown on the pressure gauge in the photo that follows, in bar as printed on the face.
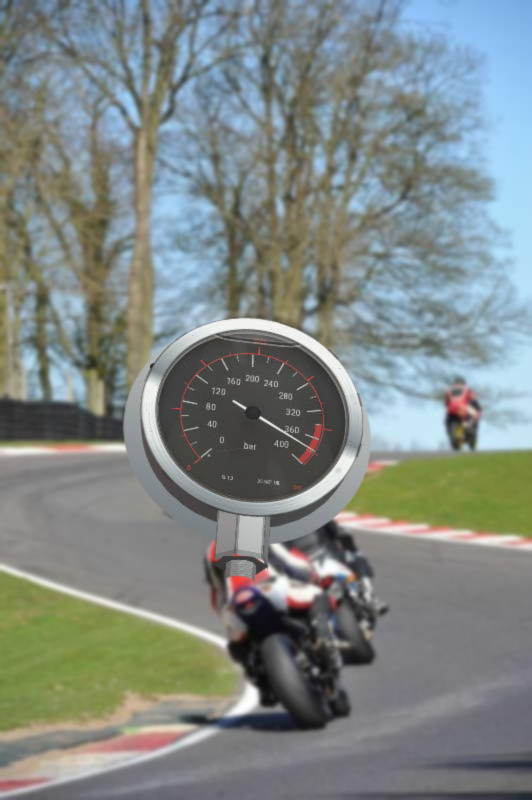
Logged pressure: 380 bar
